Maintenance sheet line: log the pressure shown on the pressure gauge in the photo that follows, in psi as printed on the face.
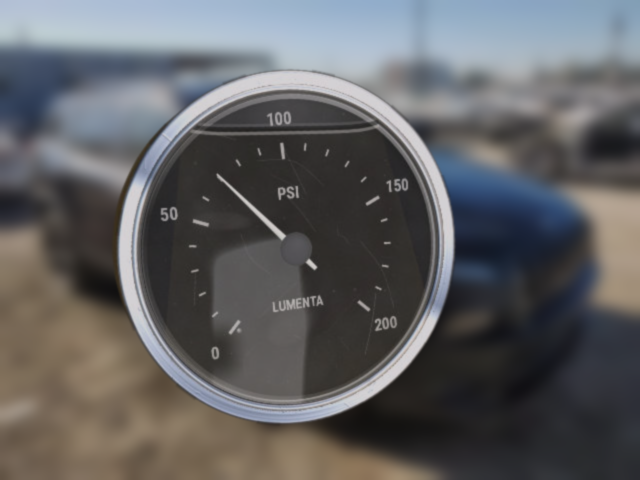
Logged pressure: 70 psi
